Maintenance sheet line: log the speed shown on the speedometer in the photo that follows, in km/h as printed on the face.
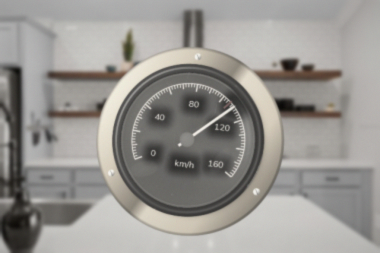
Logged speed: 110 km/h
